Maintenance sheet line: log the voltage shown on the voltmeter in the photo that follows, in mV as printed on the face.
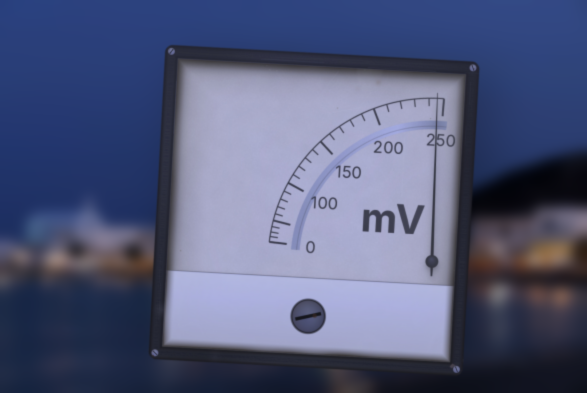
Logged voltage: 245 mV
